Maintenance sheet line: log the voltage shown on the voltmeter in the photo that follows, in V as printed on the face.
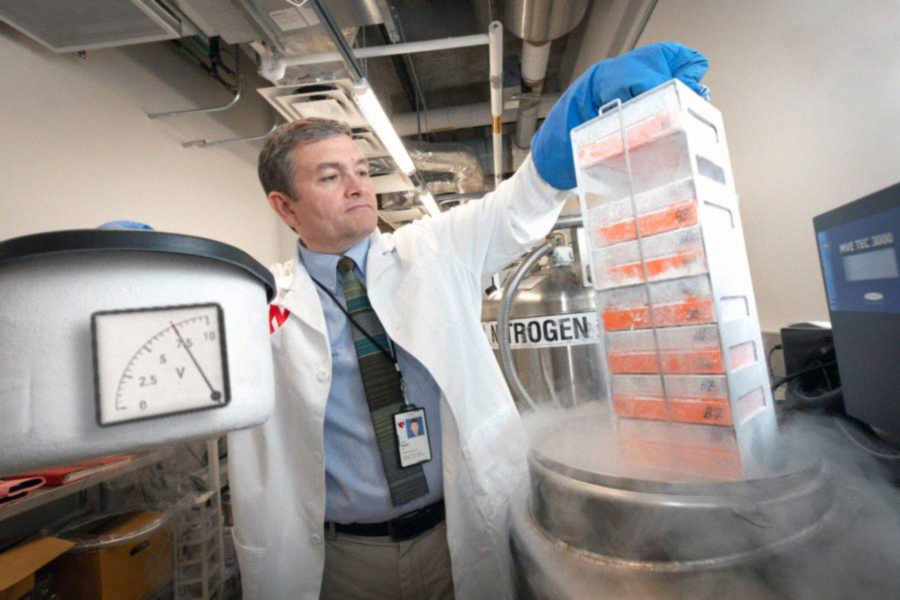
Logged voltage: 7.5 V
